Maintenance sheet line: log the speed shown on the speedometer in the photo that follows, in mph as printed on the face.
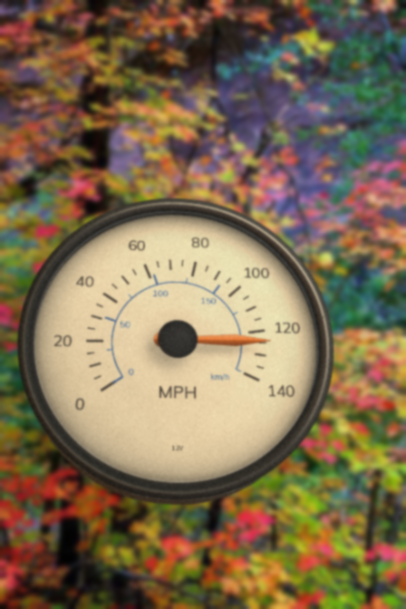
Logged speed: 125 mph
